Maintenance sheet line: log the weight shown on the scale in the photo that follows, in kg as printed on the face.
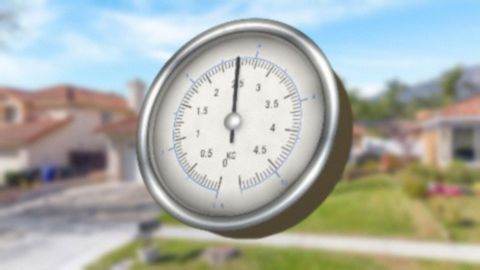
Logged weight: 2.5 kg
